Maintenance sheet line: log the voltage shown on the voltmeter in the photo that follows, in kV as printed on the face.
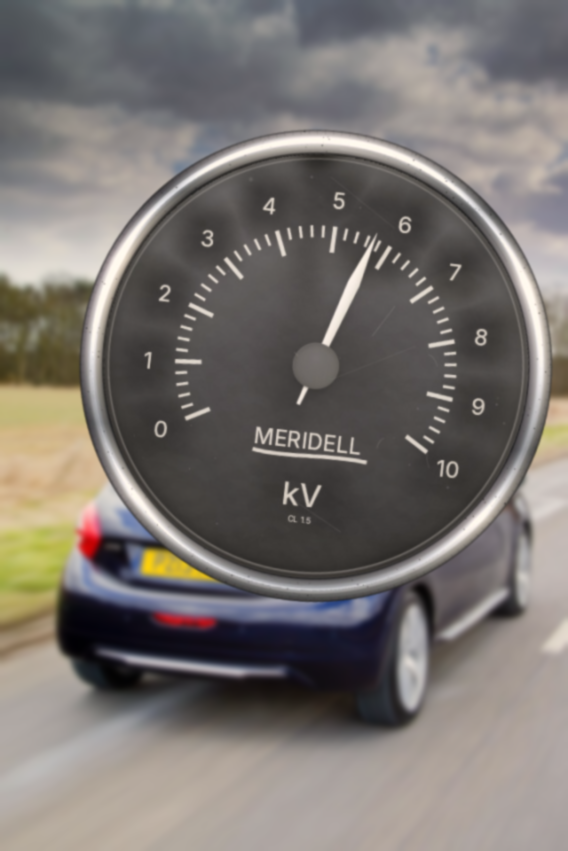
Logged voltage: 5.7 kV
